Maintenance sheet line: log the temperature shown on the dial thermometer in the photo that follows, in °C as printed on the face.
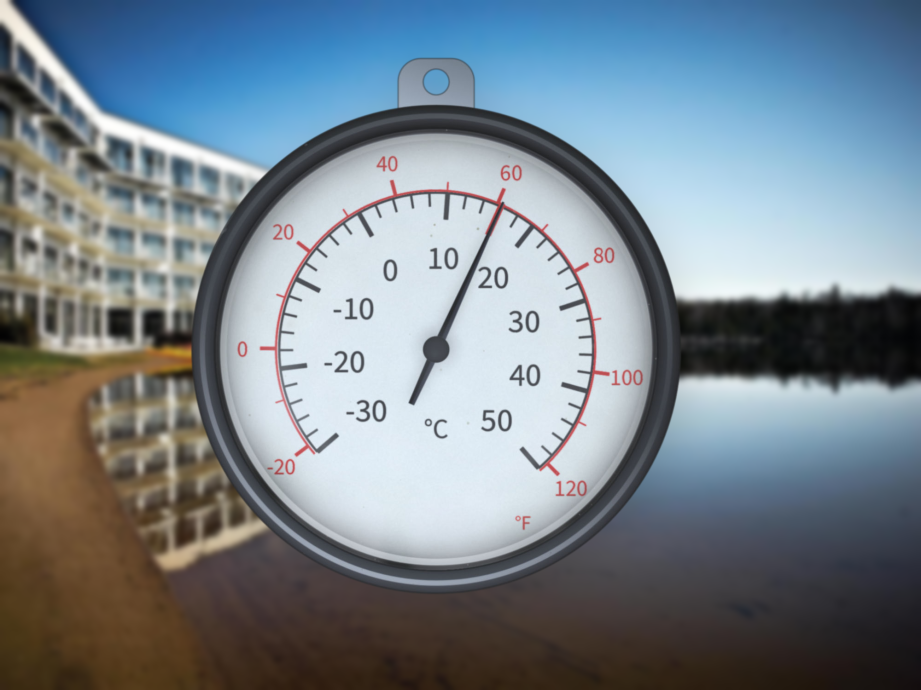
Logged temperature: 16 °C
